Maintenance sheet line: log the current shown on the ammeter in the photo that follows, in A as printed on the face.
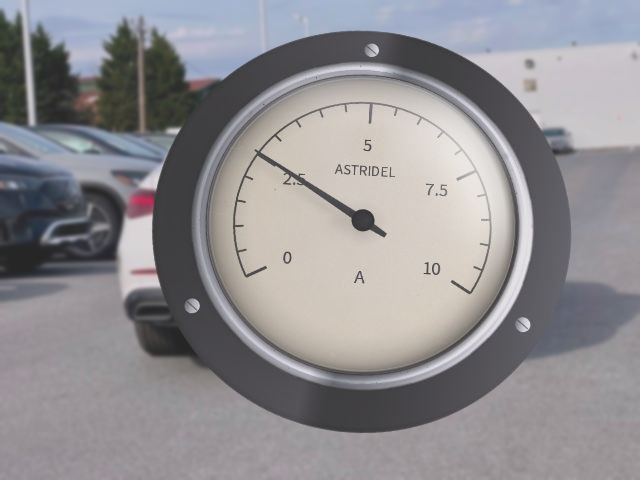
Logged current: 2.5 A
